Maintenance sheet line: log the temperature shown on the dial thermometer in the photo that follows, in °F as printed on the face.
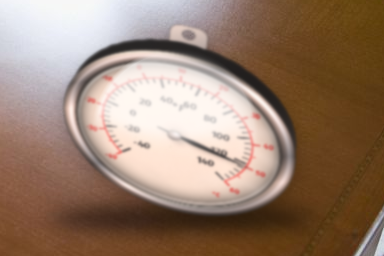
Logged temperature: 120 °F
